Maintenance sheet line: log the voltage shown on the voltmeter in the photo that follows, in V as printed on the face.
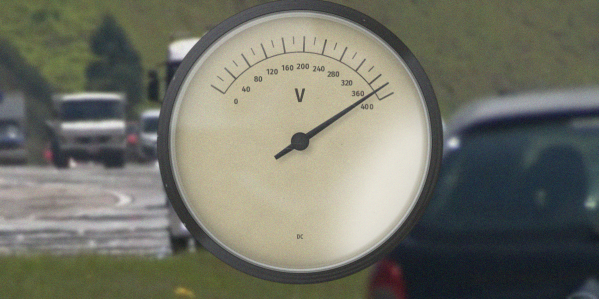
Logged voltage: 380 V
